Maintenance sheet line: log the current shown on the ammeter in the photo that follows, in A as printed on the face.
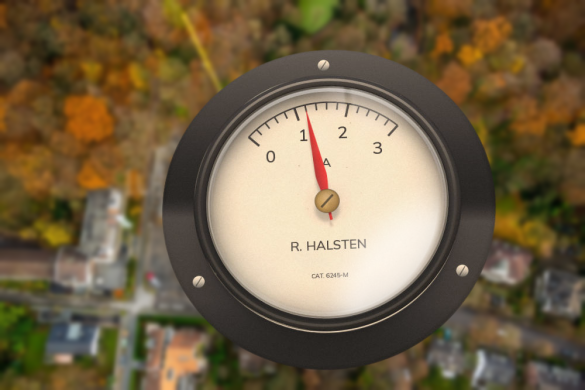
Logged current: 1.2 A
